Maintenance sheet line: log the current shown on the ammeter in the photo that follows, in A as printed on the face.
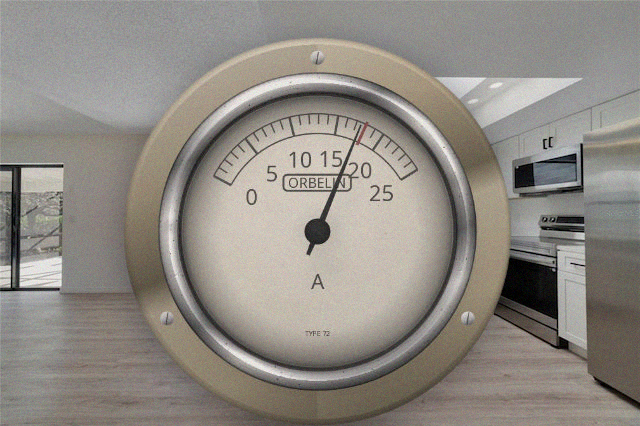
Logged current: 17.5 A
